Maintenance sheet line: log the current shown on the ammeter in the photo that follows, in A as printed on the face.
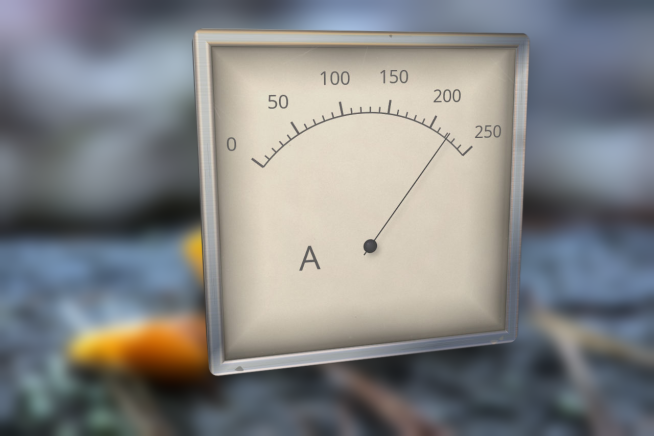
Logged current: 220 A
